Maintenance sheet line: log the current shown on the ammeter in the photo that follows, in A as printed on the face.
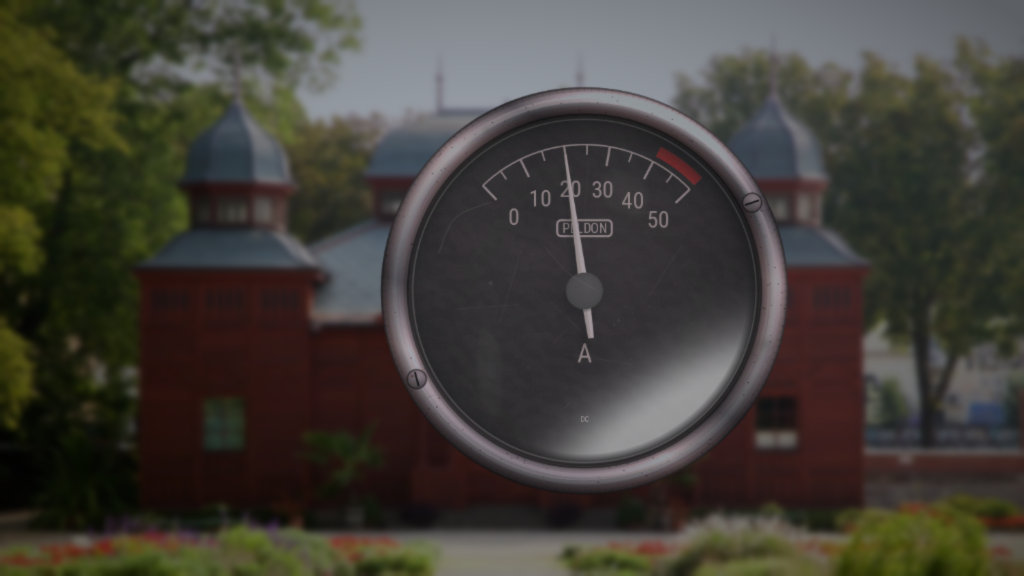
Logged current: 20 A
